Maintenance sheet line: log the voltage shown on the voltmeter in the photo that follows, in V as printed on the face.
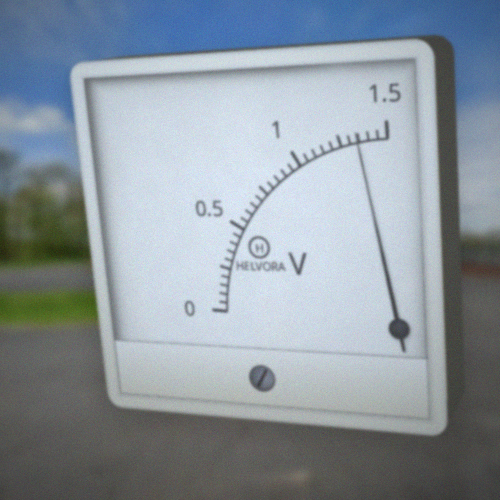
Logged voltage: 1.35 V
